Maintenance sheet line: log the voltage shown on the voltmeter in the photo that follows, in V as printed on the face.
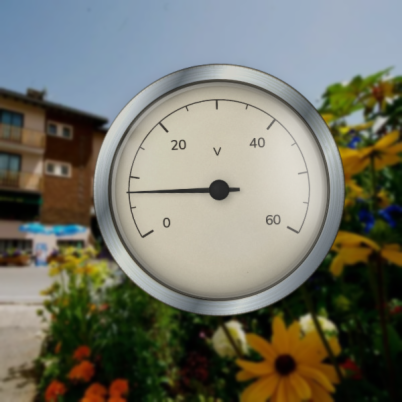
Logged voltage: 7.5 V
